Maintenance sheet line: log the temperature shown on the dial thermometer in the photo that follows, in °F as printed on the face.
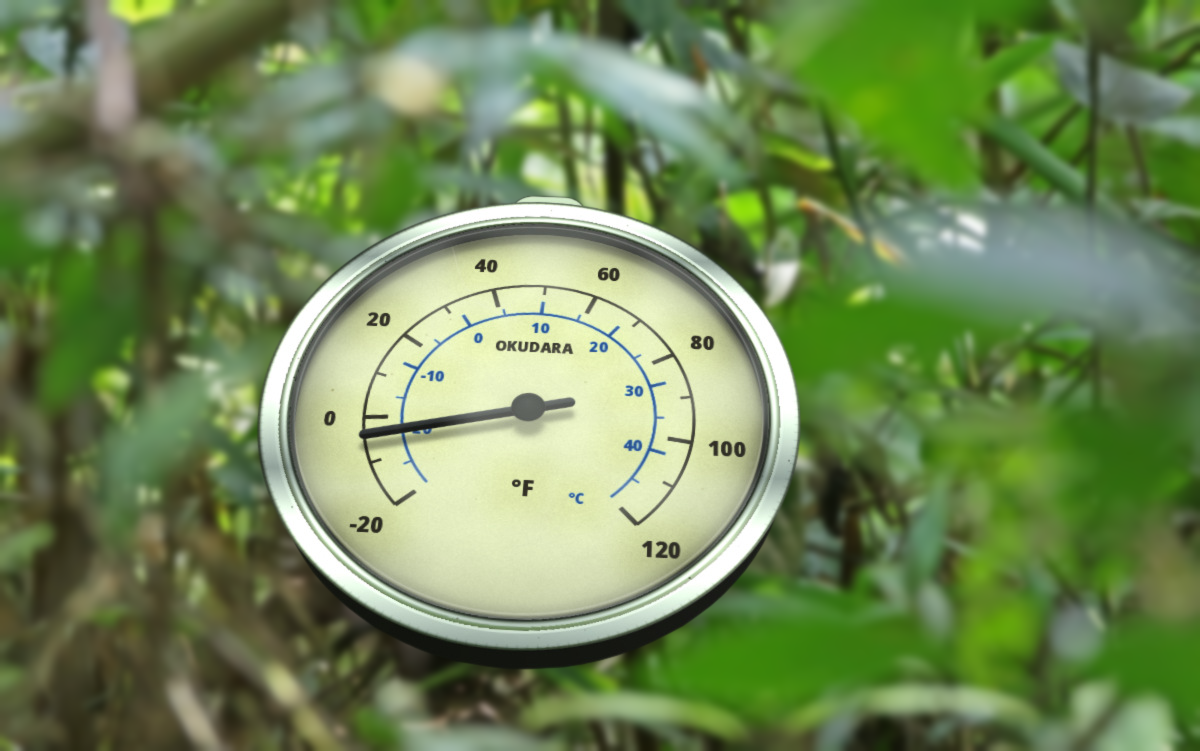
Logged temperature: -5 °F
